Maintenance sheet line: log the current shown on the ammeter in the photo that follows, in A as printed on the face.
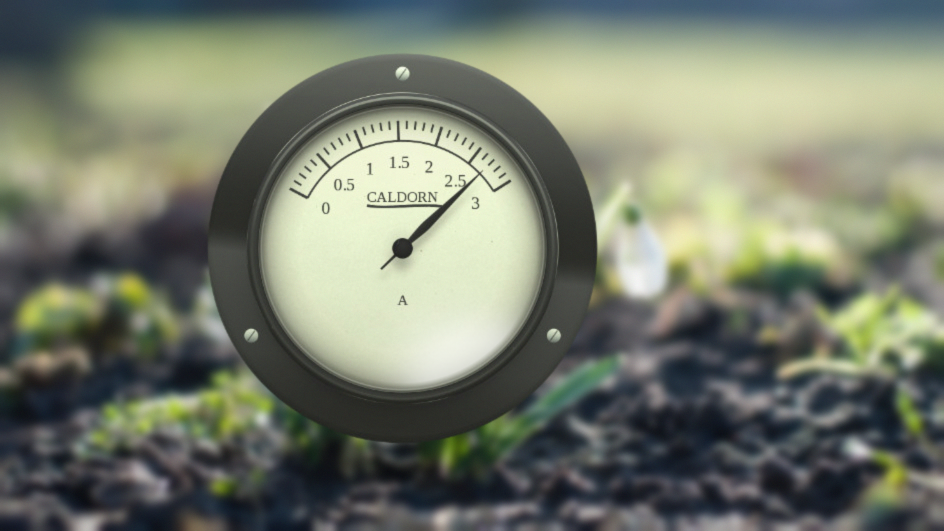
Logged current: 2.7 A
